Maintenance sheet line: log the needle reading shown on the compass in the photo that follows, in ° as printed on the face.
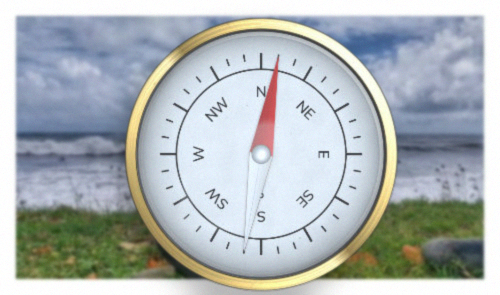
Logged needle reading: 10 °
